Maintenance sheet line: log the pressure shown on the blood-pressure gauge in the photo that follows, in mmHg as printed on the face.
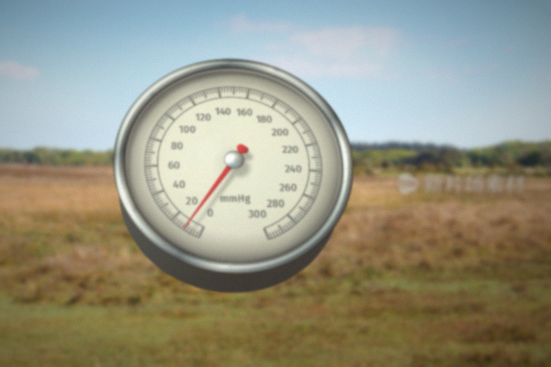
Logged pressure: 10 mmHg
